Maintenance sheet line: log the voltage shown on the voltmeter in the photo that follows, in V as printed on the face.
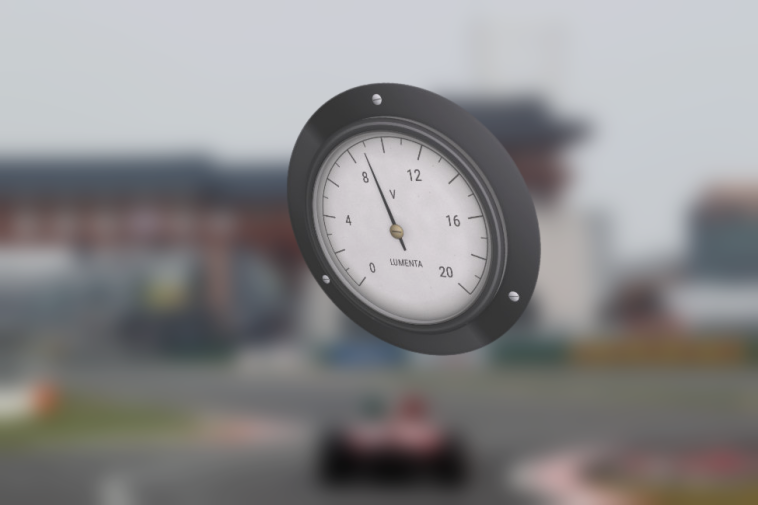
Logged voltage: 9 V
